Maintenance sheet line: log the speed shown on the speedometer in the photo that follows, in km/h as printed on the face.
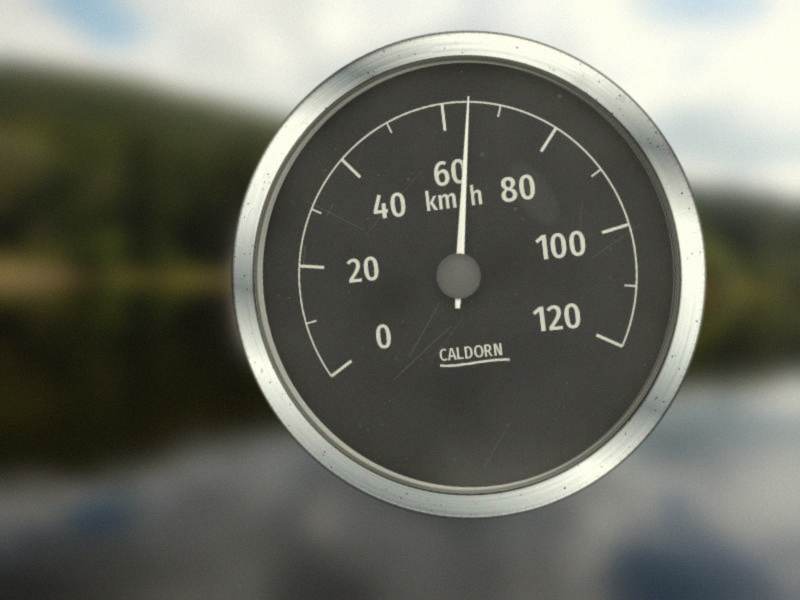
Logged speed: 65 km/h
